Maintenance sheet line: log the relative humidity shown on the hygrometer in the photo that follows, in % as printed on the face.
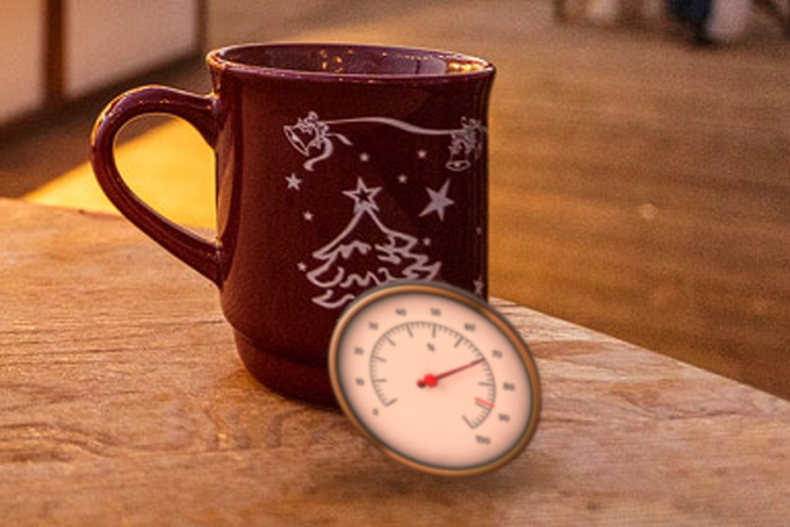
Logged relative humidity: 70 %
